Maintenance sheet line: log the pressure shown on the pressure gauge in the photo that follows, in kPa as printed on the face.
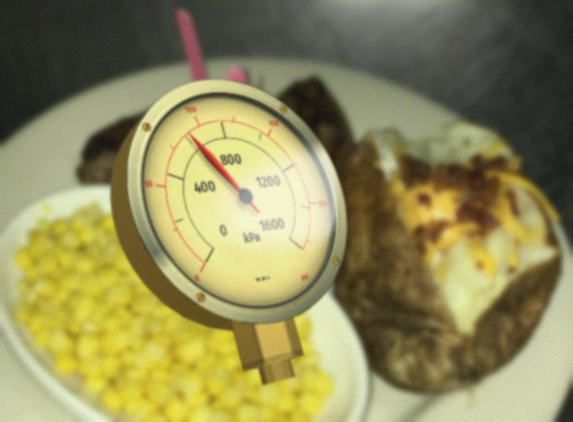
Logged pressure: 600 kPa
